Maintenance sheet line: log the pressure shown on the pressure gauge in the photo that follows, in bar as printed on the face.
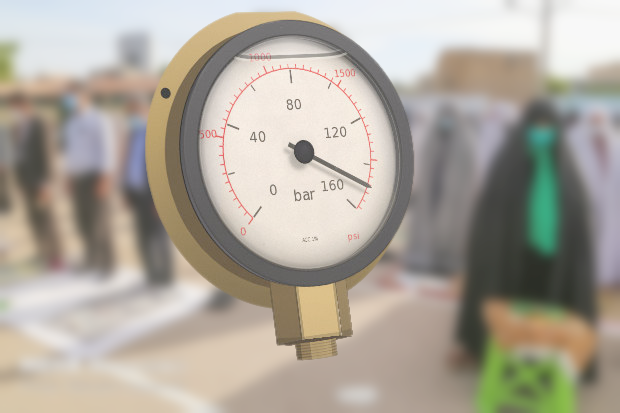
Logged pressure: 150 bar
